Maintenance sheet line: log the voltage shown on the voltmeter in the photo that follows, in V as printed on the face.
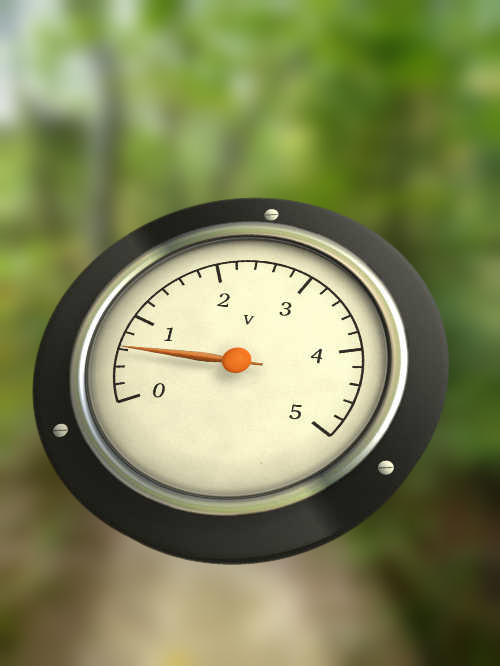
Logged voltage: 0.6 V
